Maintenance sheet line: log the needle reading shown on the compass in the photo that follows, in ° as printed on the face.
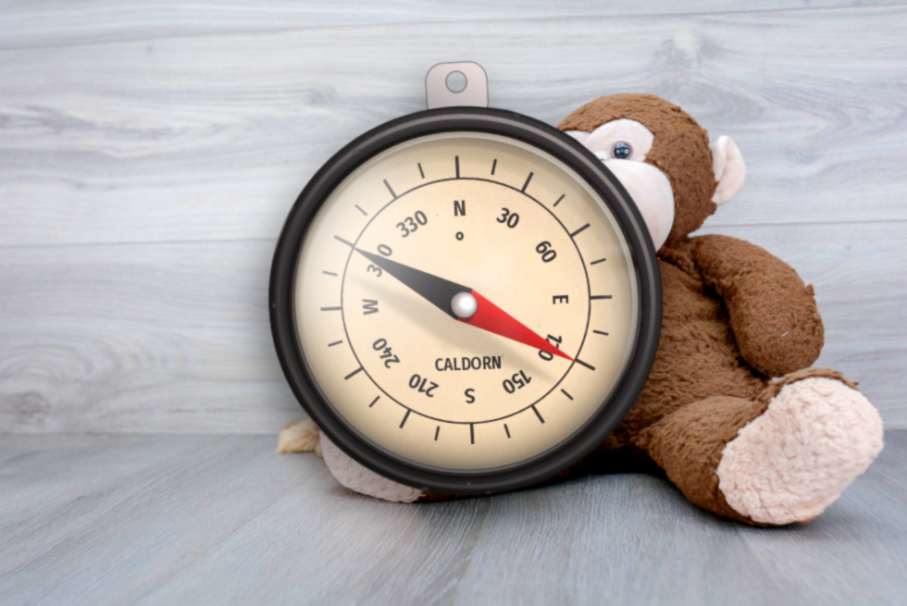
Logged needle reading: 120 °
